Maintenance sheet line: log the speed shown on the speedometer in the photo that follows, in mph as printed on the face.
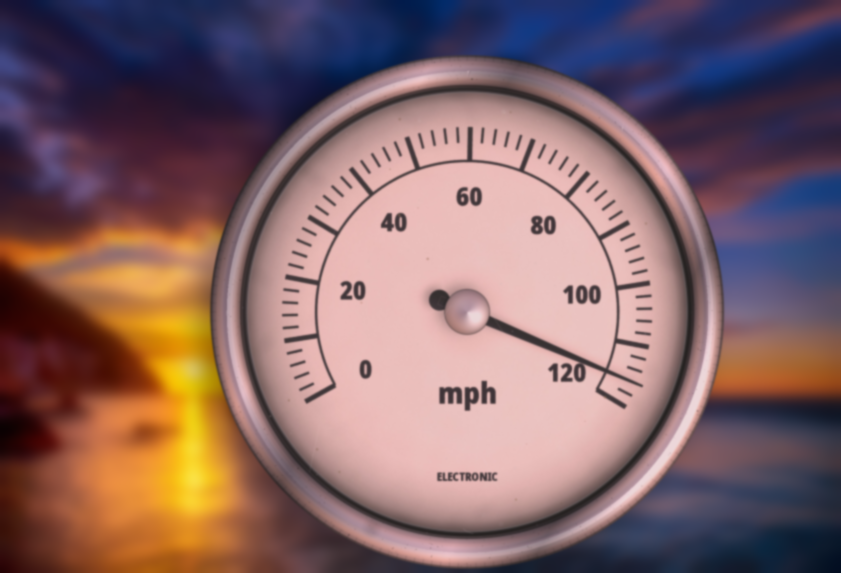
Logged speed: 116 mph
